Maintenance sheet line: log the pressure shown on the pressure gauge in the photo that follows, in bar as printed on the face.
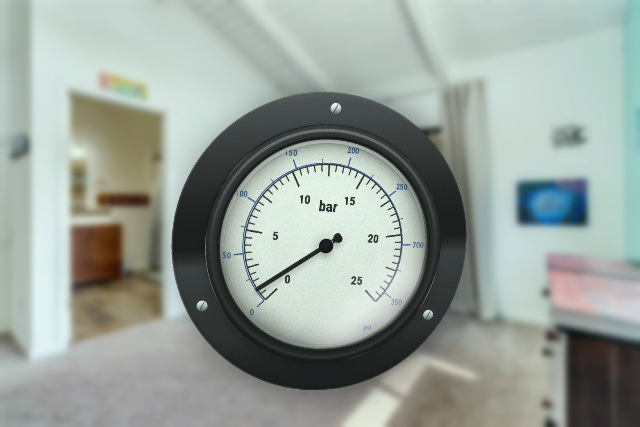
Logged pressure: 1 bar
